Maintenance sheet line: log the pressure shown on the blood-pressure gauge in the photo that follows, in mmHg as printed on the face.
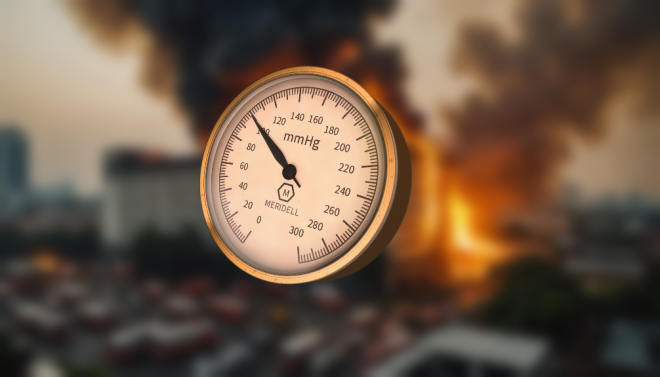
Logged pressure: 100 mmHg
